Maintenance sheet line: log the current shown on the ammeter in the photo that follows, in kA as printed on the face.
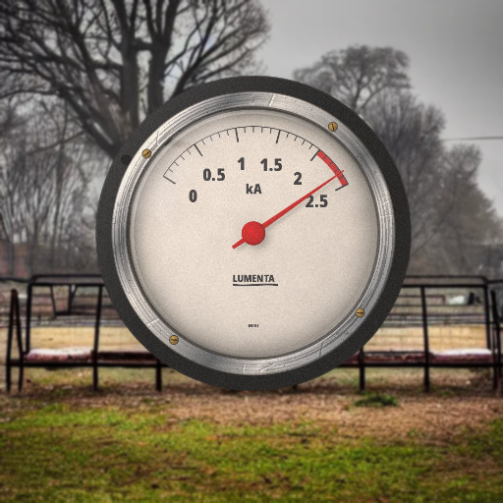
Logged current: 2.35 kA
